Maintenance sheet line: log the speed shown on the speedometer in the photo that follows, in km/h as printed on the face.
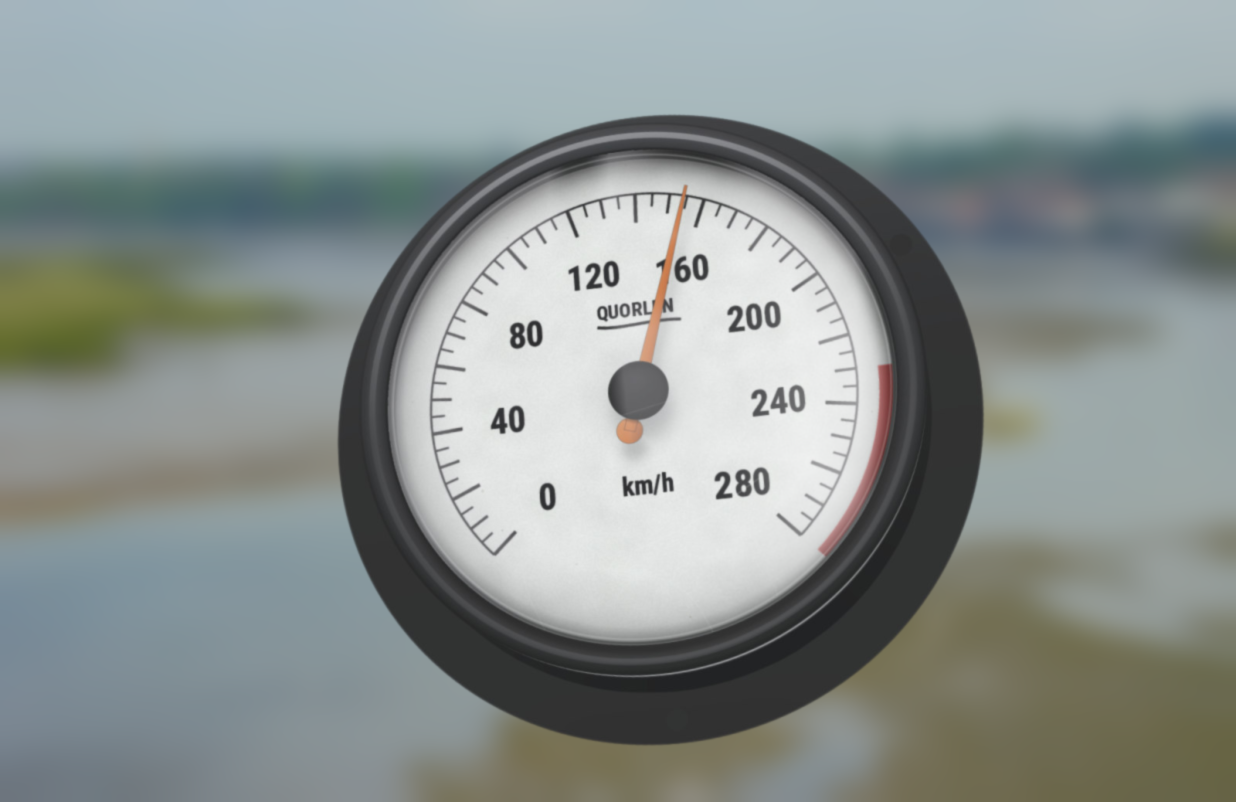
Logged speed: 155 km/h
